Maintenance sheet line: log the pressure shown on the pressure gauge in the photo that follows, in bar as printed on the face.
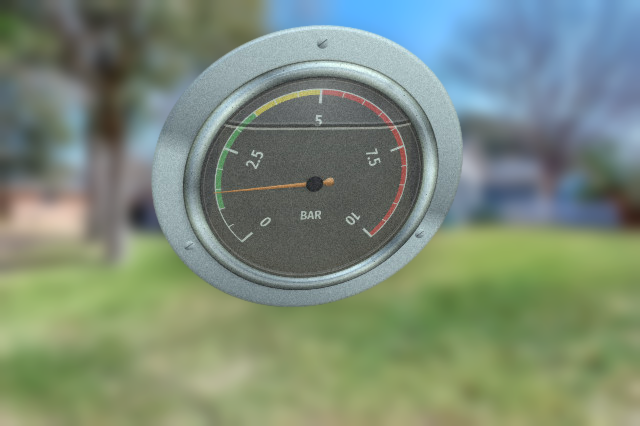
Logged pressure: 1.5 bar
